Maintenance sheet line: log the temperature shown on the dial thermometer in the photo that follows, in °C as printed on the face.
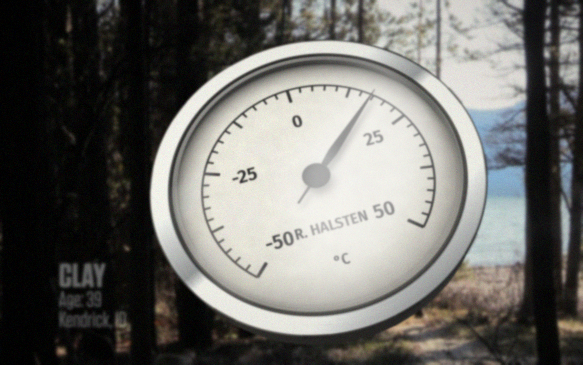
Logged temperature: 17.5 °C
